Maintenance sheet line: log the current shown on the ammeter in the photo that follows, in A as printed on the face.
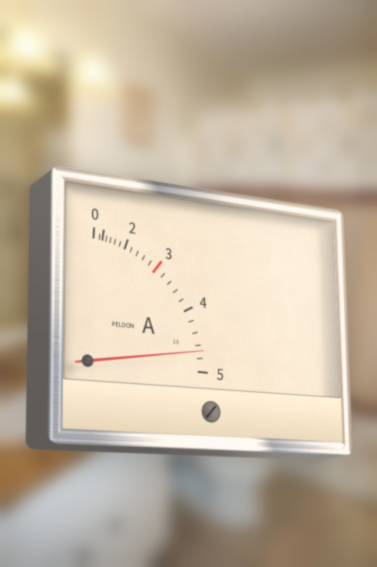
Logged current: 4.7 A
